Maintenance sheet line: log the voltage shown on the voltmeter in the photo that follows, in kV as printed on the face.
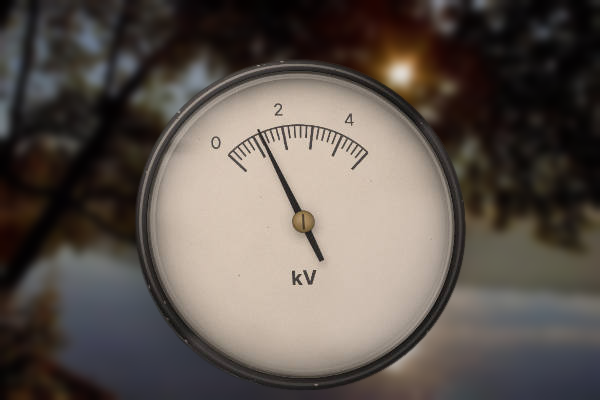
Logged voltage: 1.2 kV
